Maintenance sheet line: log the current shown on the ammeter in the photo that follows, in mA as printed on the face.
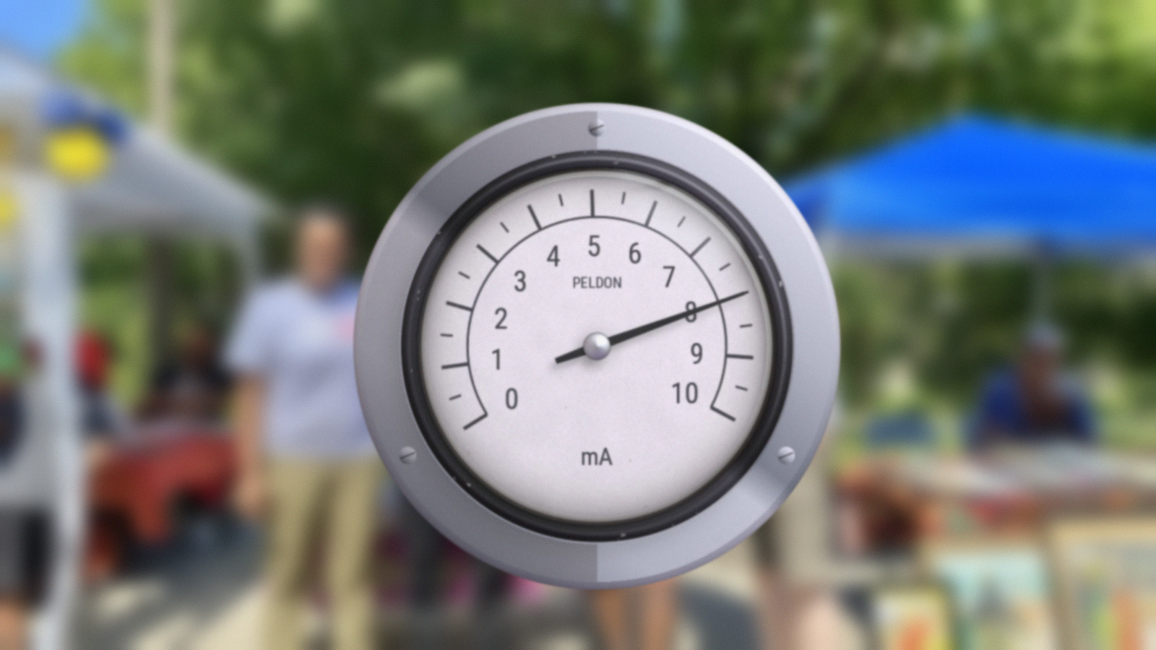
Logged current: 8 mA
